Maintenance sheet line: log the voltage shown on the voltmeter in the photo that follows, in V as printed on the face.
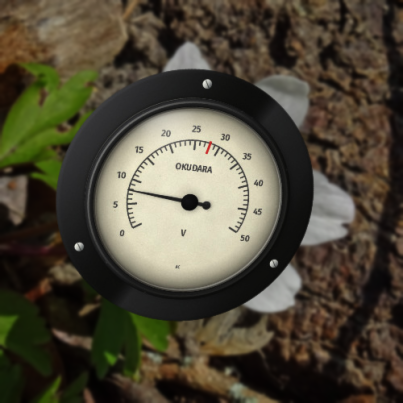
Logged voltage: 8 V
